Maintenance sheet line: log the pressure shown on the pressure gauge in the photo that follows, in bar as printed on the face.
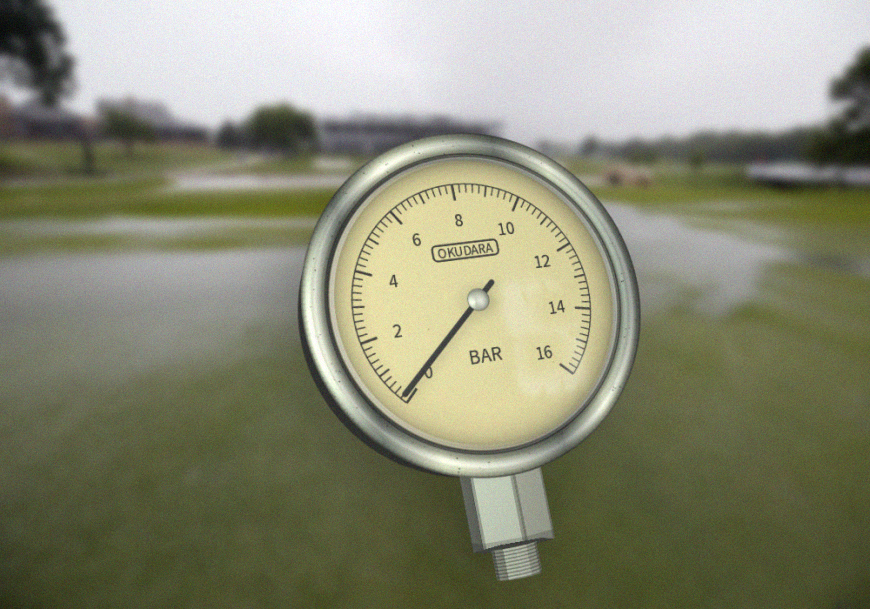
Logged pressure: 0.2 bar
